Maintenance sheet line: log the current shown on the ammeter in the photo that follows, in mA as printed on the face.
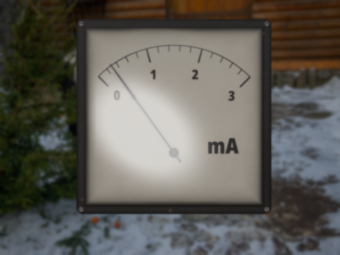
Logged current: 0.3 mA
